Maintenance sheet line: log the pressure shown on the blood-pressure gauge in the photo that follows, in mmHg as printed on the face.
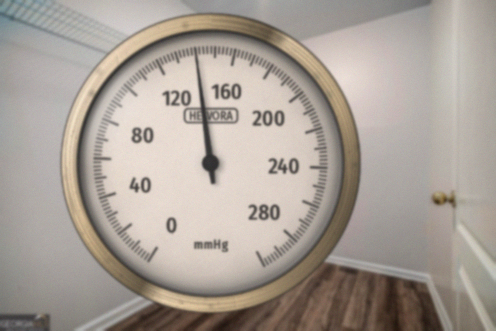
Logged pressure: 140 mmHg
